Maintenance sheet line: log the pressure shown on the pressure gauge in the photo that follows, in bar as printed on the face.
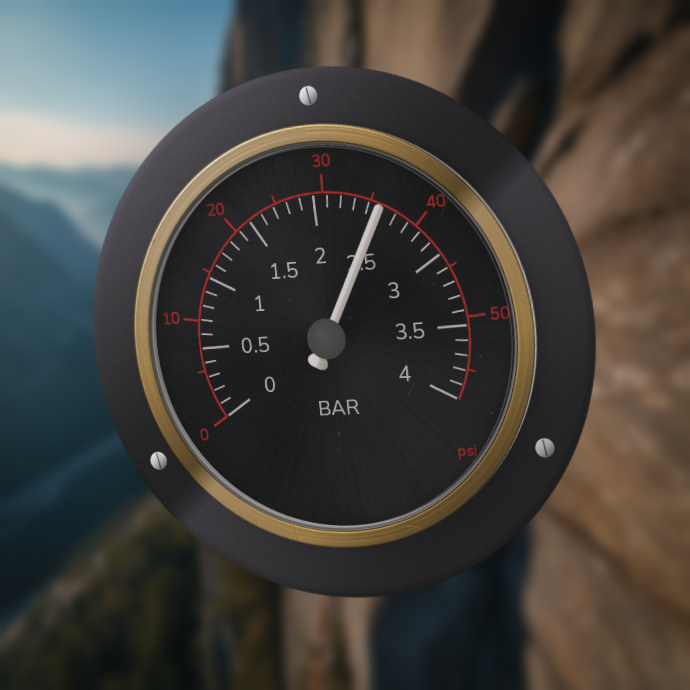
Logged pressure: 2.5 bar
